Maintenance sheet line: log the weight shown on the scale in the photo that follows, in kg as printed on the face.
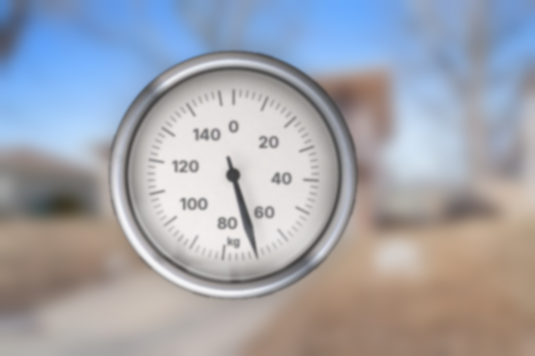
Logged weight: 70 kg
